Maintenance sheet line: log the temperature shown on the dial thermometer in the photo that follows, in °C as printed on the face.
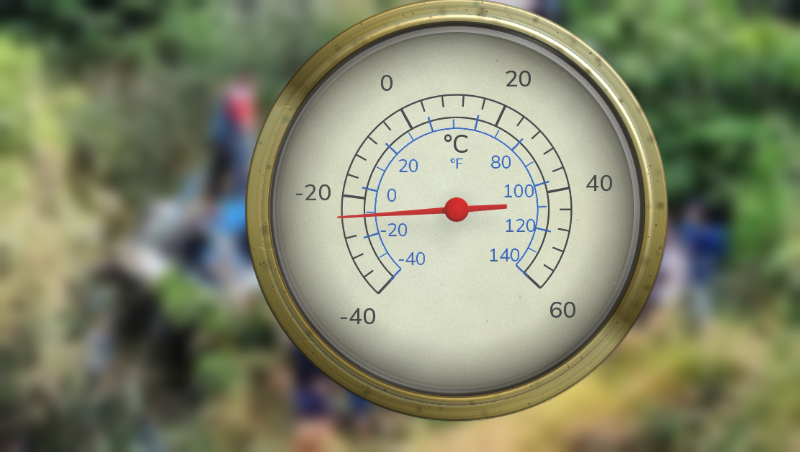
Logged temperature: -24 °C
